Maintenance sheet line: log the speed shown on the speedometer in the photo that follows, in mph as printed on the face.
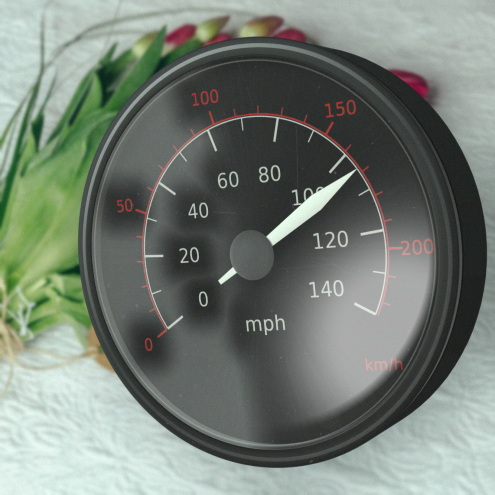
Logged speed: 105 mph
